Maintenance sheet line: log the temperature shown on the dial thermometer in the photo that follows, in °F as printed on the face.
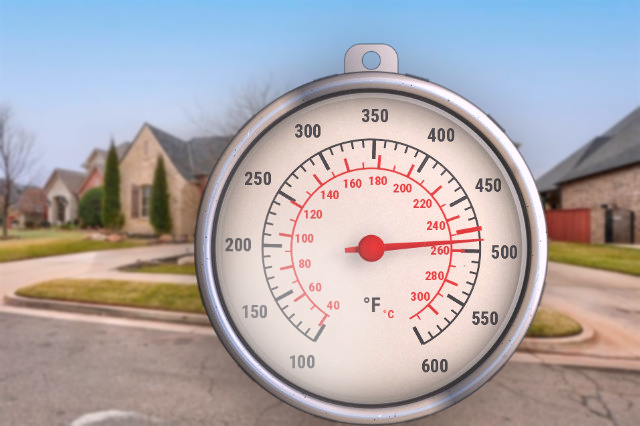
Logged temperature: 490 °F
